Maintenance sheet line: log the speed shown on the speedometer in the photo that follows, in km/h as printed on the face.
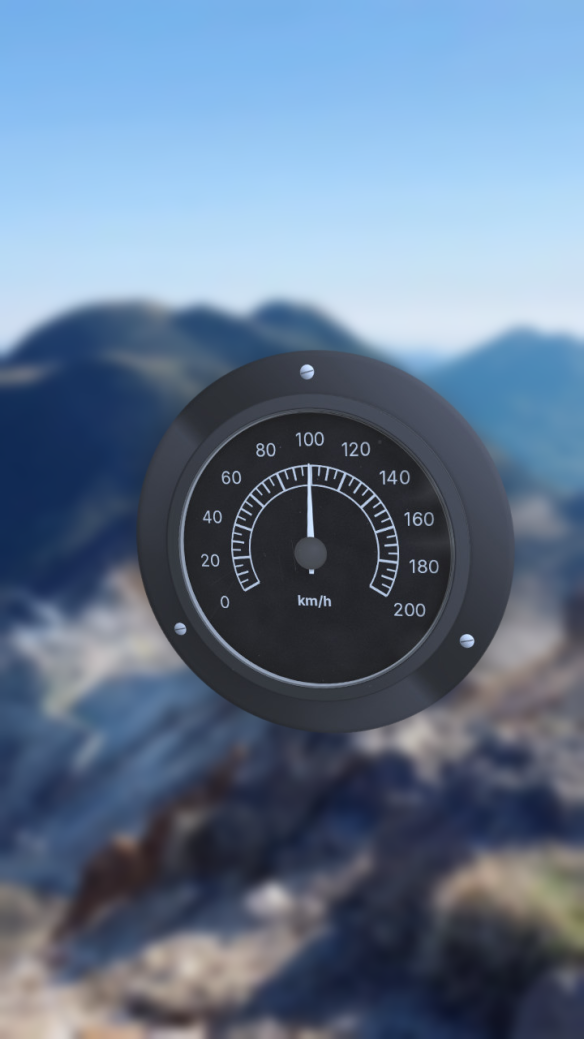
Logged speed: 100 km/h
